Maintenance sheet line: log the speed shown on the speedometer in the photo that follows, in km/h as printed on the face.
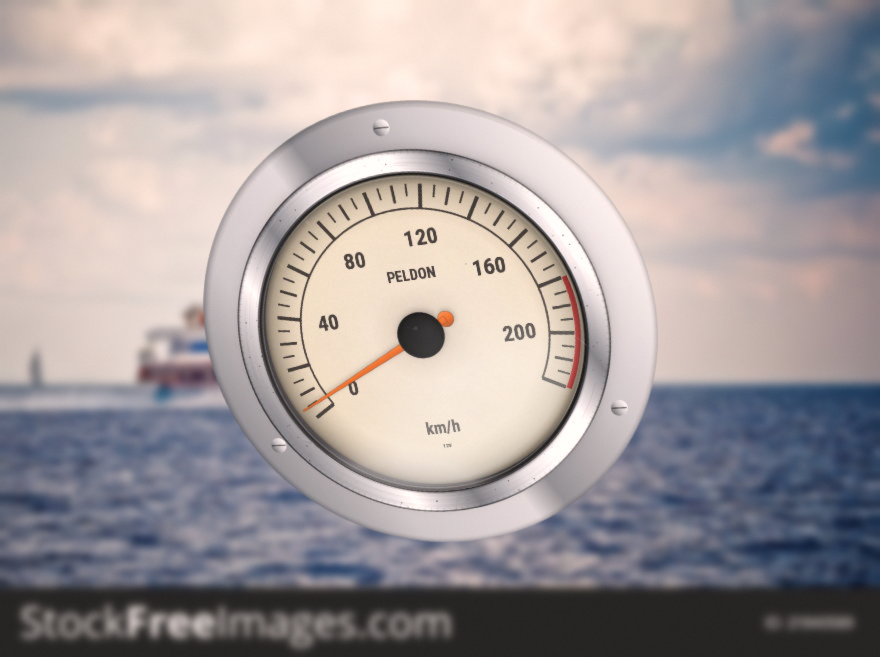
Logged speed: 5 km/h
